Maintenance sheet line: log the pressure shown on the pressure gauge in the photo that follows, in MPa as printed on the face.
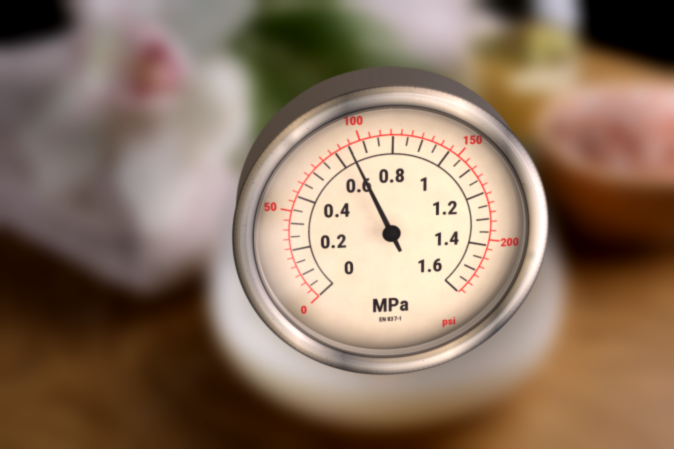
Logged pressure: 0.65 MPa
